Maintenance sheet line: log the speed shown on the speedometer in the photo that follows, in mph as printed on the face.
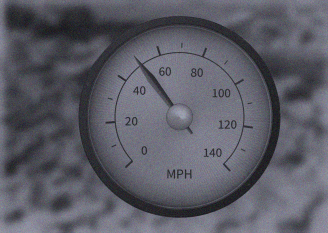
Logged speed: 50 mph
